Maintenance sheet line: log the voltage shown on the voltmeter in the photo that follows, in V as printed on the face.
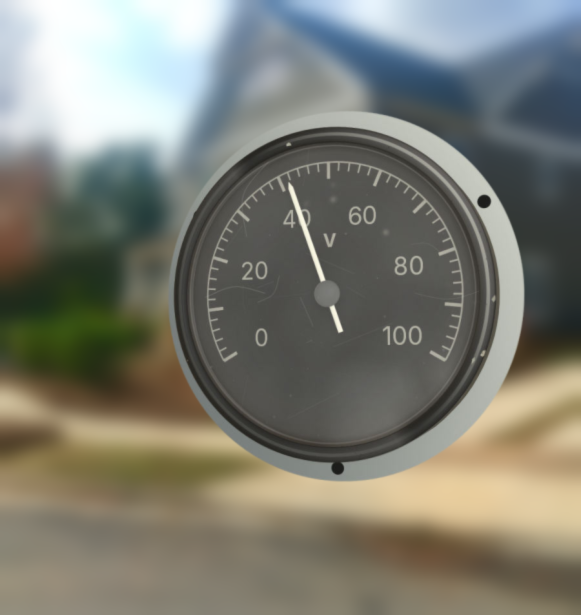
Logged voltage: 42 V
